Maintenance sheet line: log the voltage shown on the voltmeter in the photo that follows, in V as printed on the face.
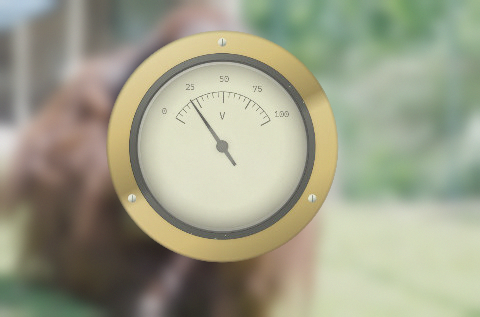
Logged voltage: 20 V
